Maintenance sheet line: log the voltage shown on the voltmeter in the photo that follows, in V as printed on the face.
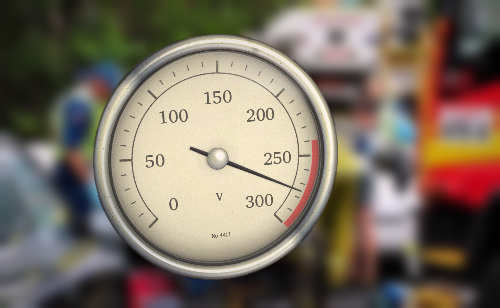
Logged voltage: 275 V
